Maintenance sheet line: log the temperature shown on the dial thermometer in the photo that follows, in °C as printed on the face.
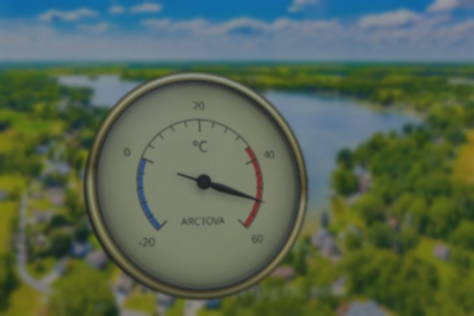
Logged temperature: 52 °C
